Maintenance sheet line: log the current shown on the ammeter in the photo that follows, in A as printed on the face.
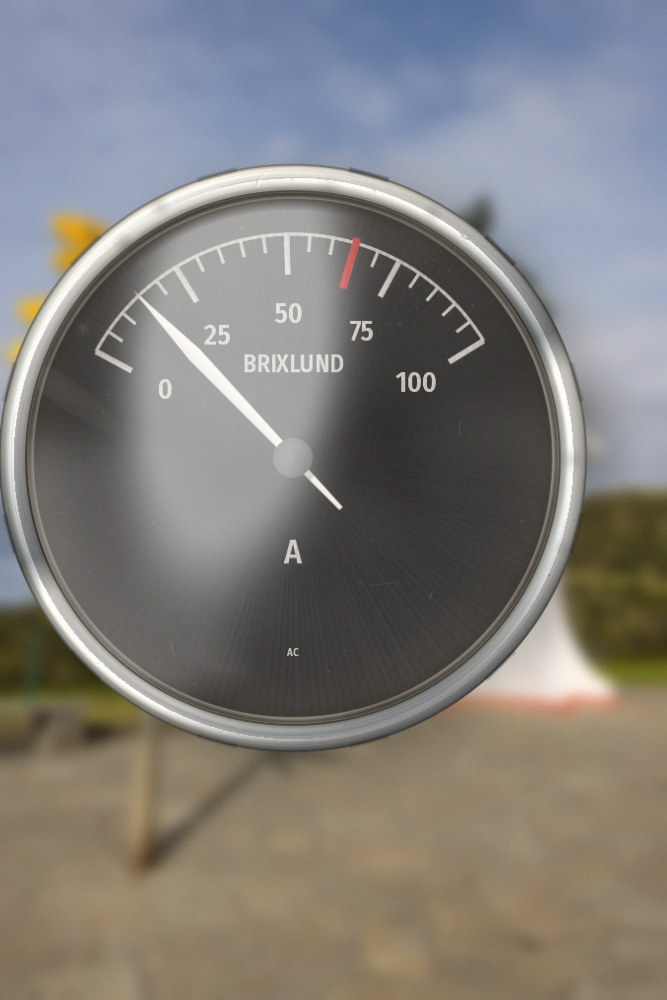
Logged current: 15 A
